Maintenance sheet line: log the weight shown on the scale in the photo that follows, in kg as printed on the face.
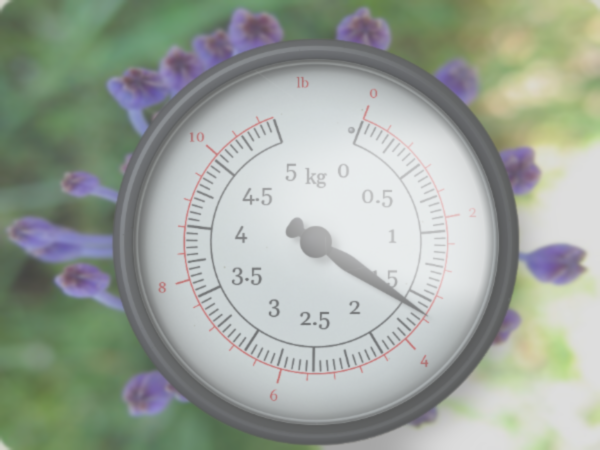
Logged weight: 1.6 kg
